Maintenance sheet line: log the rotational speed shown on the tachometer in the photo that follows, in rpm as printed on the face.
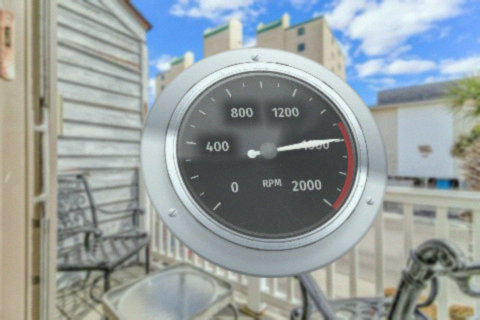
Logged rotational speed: 1600 rpm
